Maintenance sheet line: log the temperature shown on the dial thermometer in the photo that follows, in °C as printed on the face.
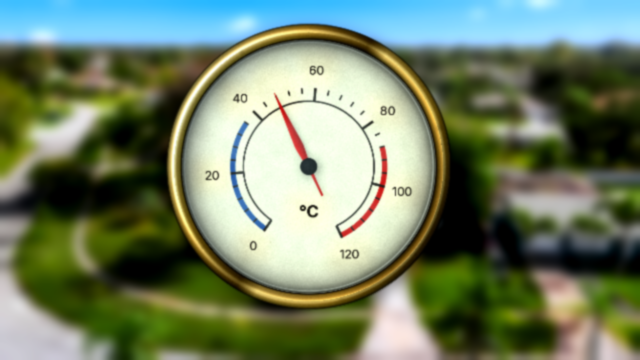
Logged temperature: 48 °C
